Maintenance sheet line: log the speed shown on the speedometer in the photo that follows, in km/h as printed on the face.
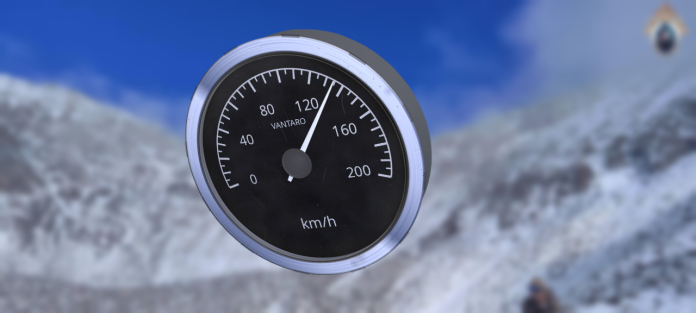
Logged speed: 135 km/h
